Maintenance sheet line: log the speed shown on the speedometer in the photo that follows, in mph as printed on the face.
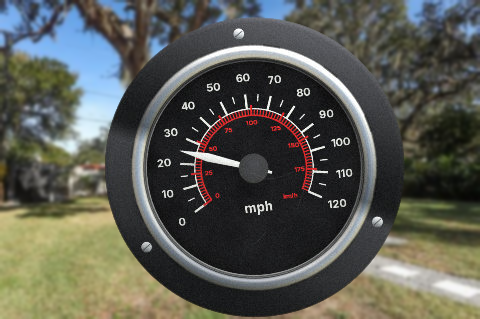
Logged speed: 25 mph
